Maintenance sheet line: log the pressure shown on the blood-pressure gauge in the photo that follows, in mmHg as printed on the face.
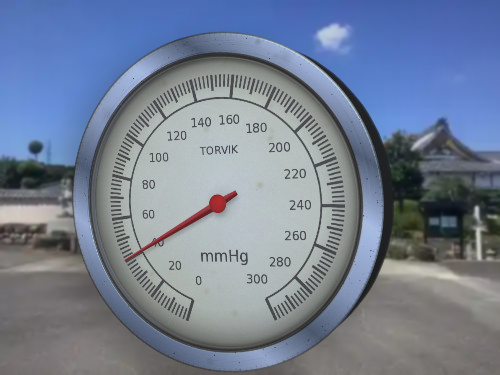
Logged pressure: 40 mmHg
